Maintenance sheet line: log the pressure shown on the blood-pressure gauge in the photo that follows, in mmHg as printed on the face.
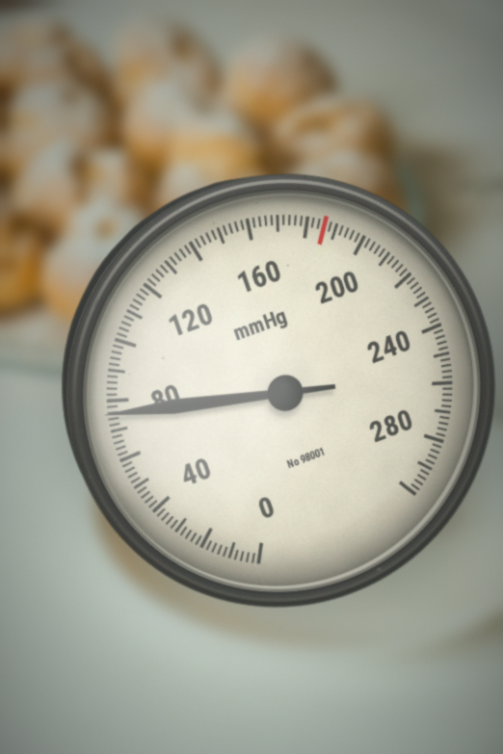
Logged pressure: 76 mmHg
